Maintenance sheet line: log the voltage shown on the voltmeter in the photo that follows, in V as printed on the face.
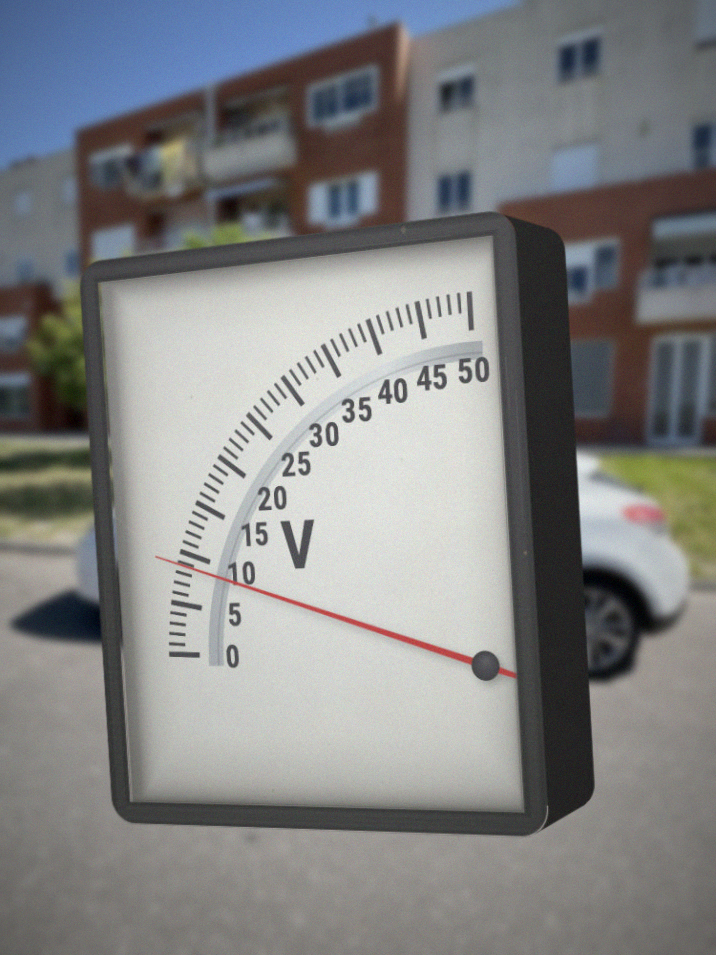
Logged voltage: 9 V
